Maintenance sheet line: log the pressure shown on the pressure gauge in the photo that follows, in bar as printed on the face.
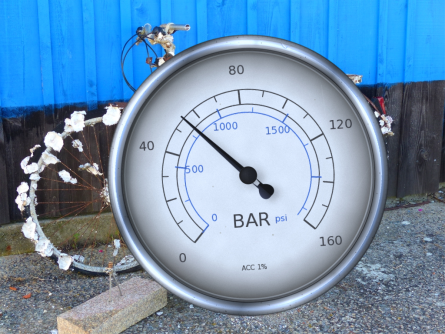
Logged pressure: 55 bar
